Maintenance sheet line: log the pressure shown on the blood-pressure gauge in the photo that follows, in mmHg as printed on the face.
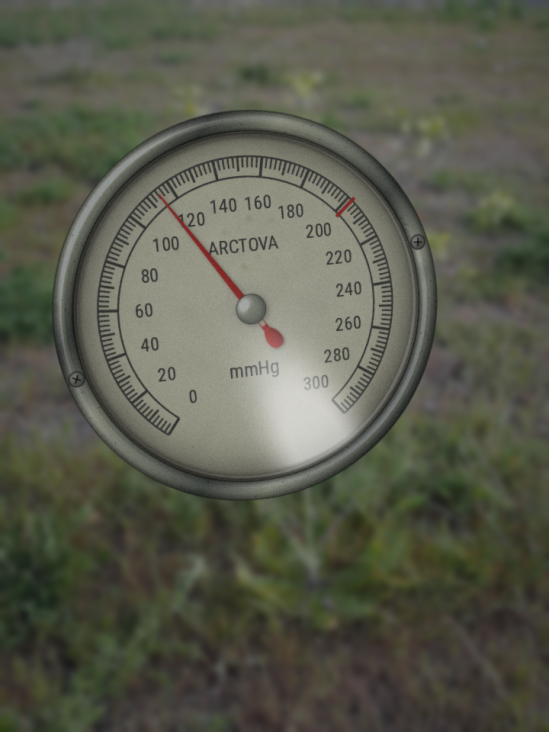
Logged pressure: 114 mmHg
